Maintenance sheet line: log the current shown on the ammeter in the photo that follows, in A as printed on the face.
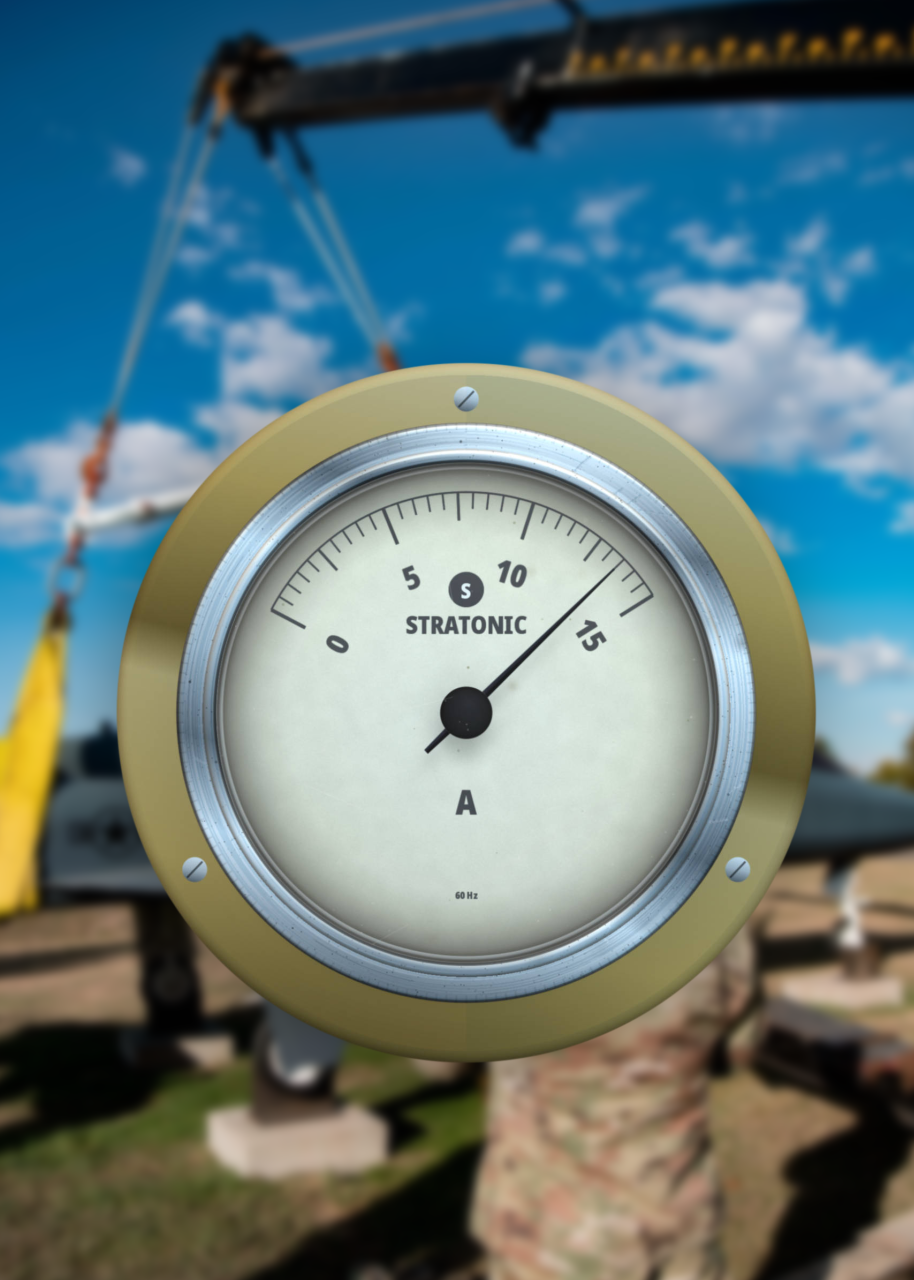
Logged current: 13.5 A
